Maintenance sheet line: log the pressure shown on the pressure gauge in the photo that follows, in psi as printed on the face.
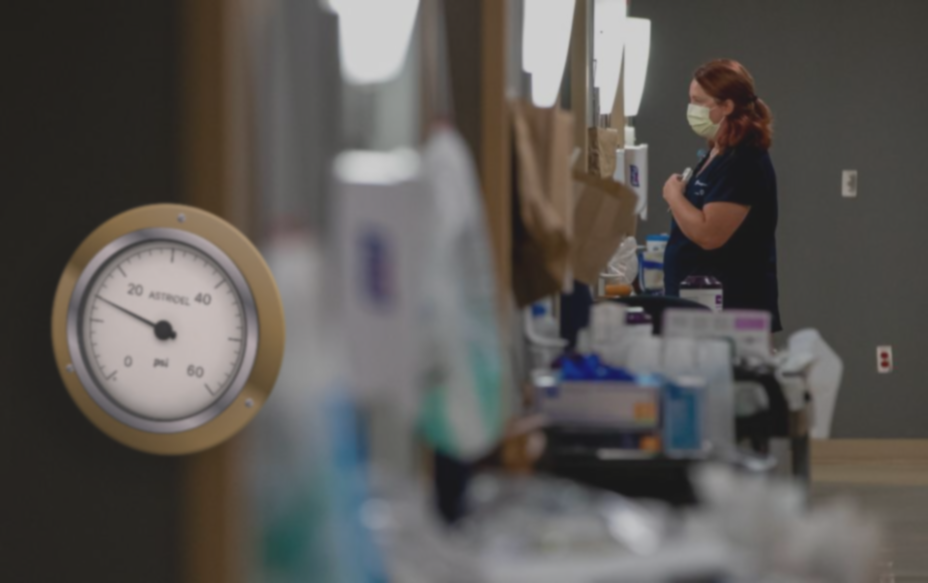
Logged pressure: 14 psi
